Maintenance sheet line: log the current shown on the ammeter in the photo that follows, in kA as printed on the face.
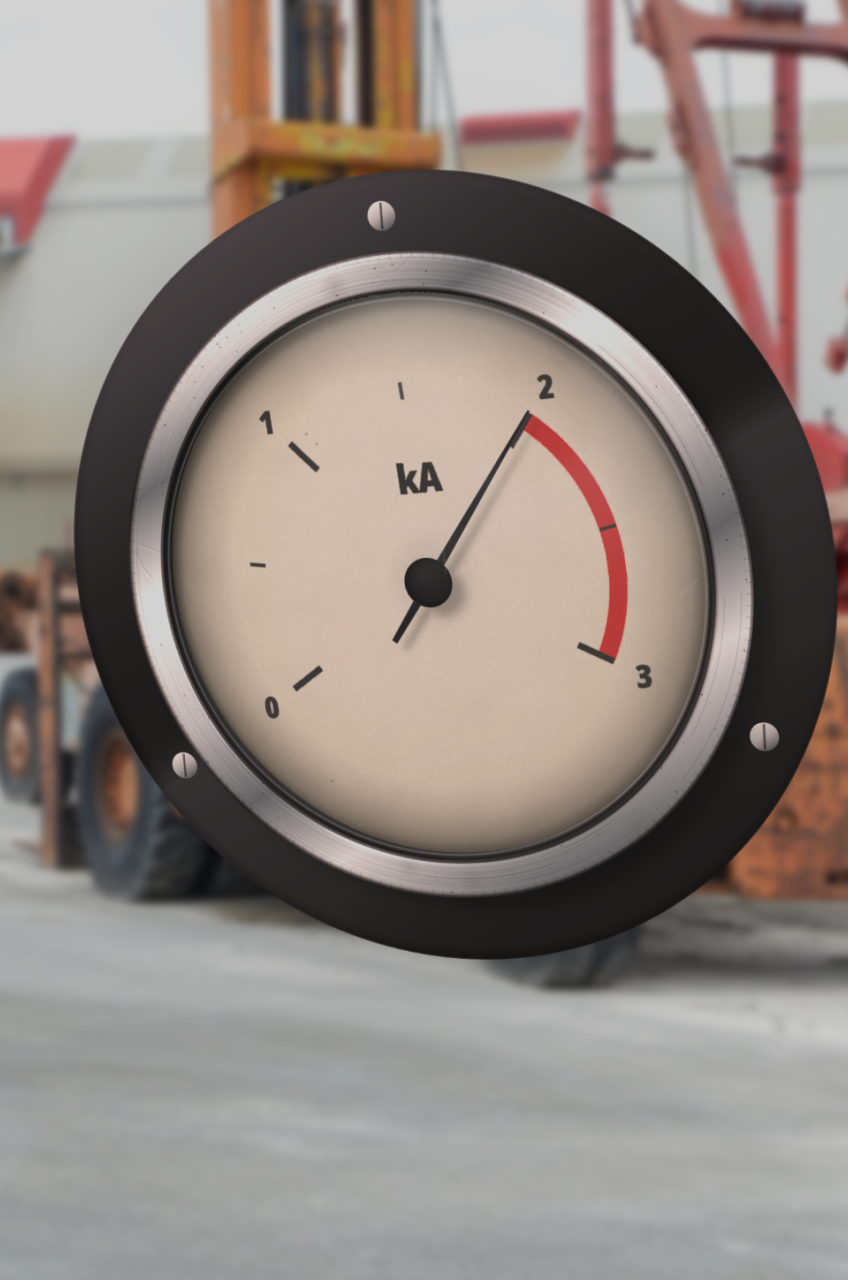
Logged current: 2 kA
